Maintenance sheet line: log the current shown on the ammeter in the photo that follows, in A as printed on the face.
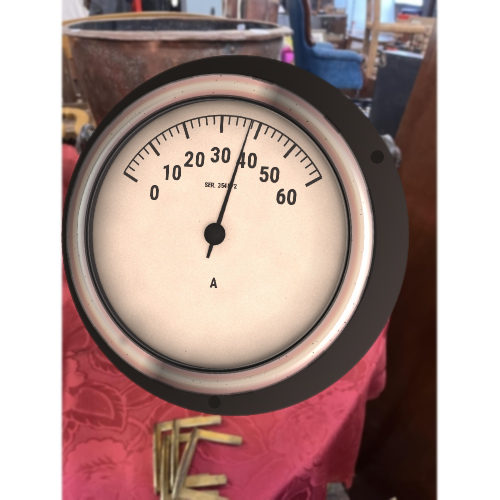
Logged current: 38 A
